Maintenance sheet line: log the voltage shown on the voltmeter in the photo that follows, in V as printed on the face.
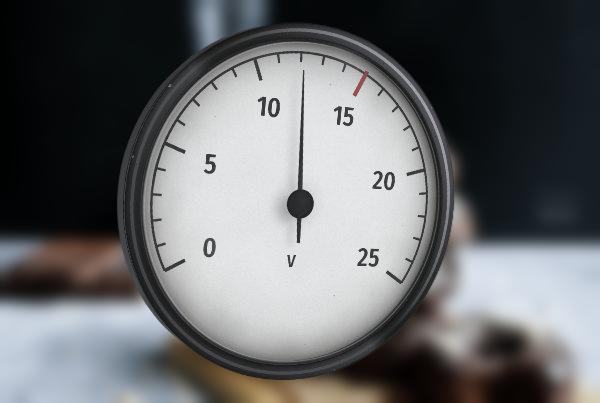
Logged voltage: 12 V
